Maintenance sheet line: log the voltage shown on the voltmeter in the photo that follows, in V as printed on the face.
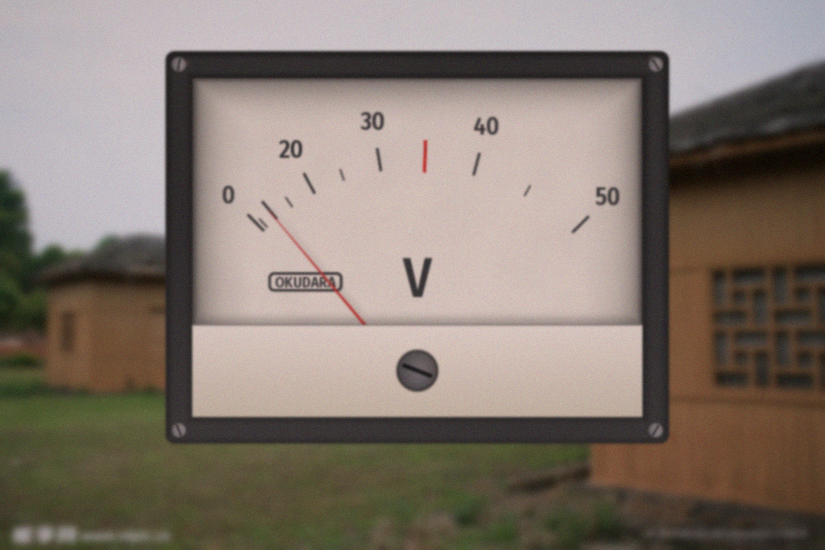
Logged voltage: 10 V
